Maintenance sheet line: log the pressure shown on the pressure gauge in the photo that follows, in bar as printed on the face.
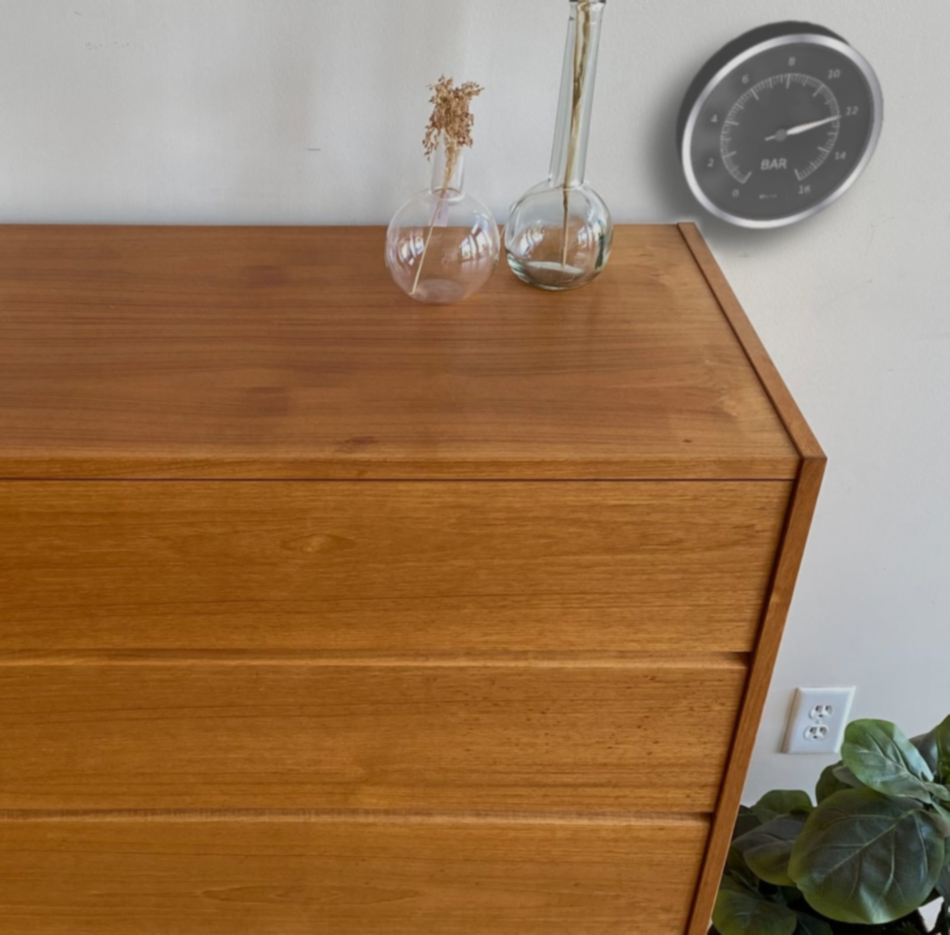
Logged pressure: 12 bar
